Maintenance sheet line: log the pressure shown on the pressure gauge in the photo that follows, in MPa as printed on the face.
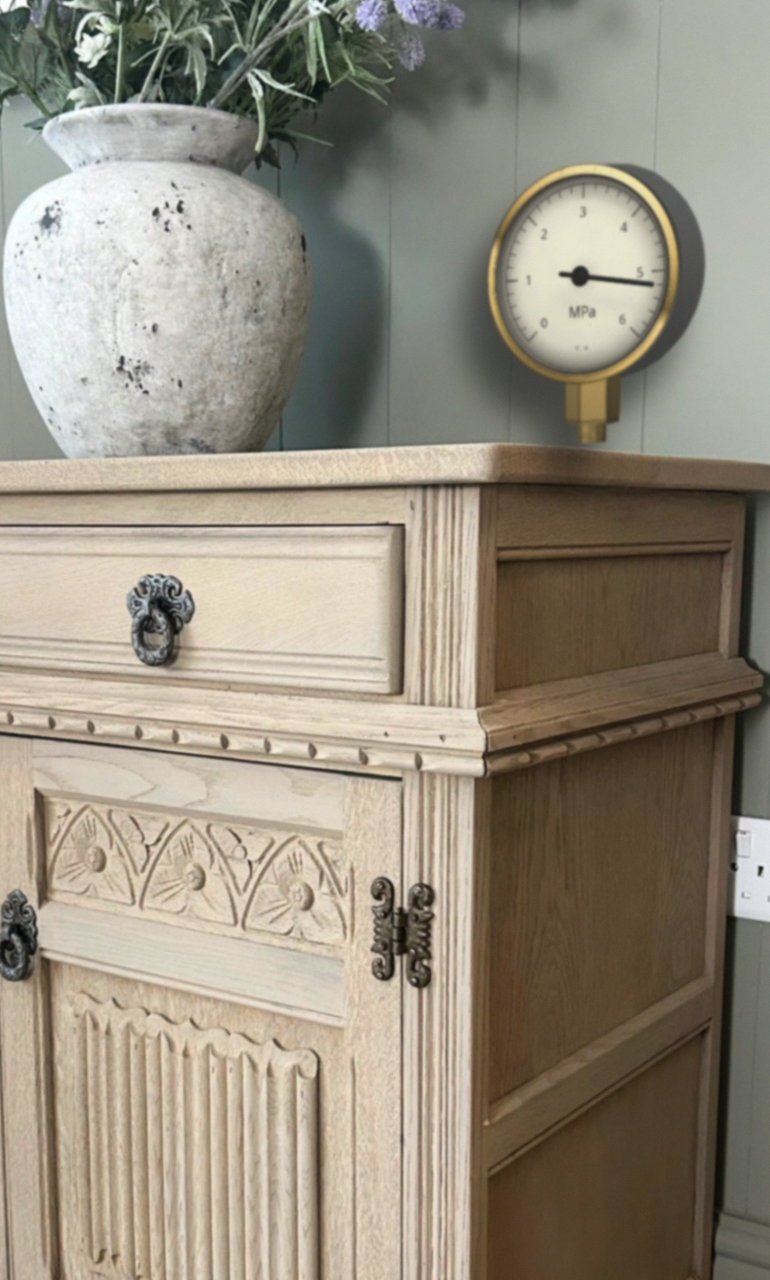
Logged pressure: 5.2 MPa
